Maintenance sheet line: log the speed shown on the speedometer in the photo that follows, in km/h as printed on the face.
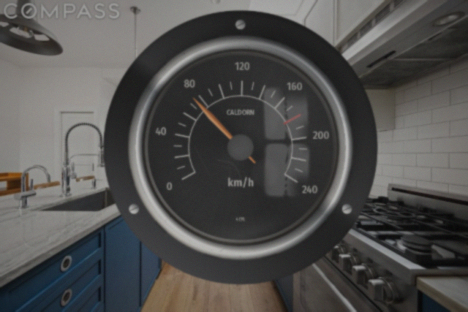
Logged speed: 75 km/h
